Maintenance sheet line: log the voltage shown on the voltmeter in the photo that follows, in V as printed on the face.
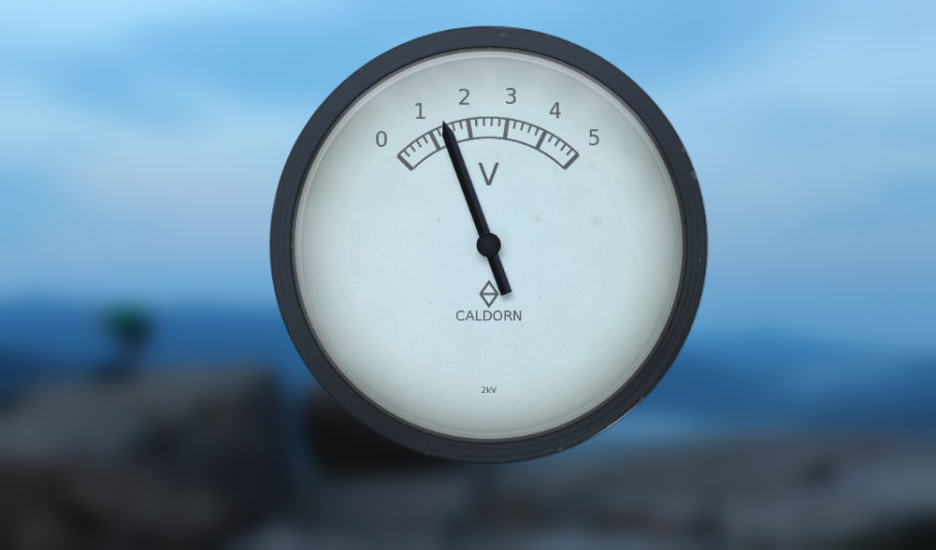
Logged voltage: 1.4 V
